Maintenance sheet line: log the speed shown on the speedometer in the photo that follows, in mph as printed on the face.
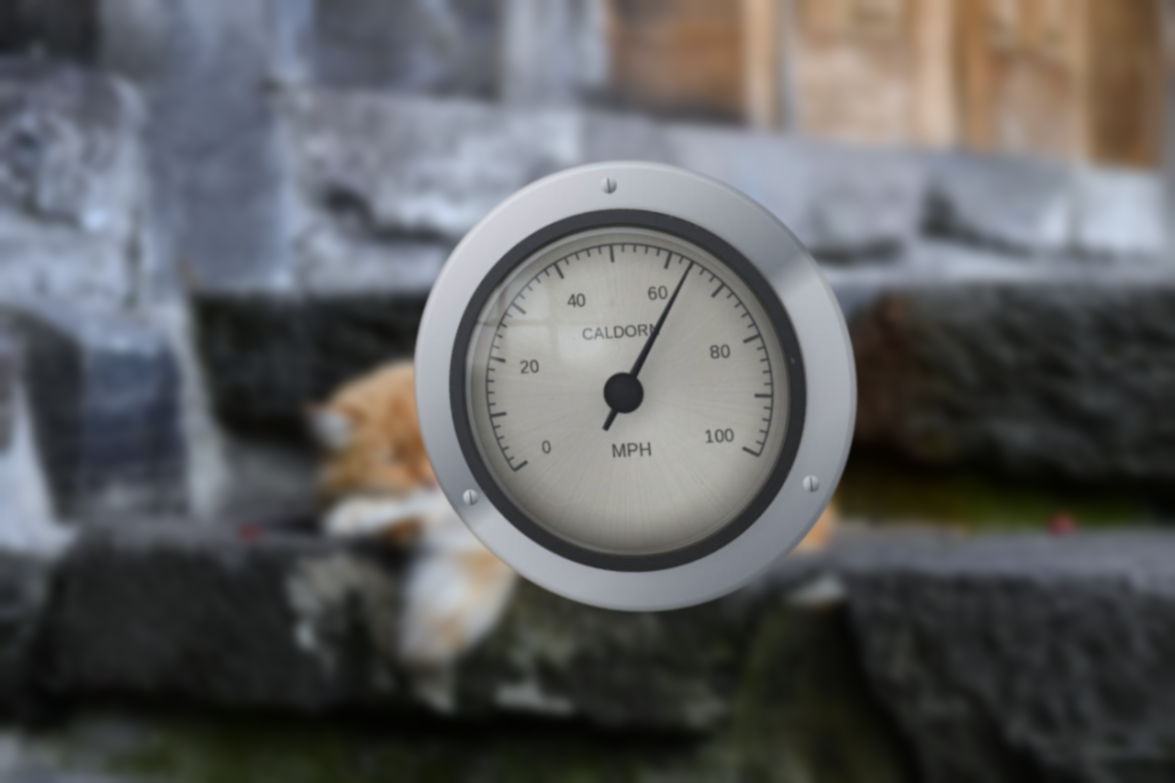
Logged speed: 64 mph
